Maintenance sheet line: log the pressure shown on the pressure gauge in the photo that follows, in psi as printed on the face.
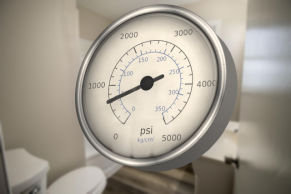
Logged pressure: 600 psi
